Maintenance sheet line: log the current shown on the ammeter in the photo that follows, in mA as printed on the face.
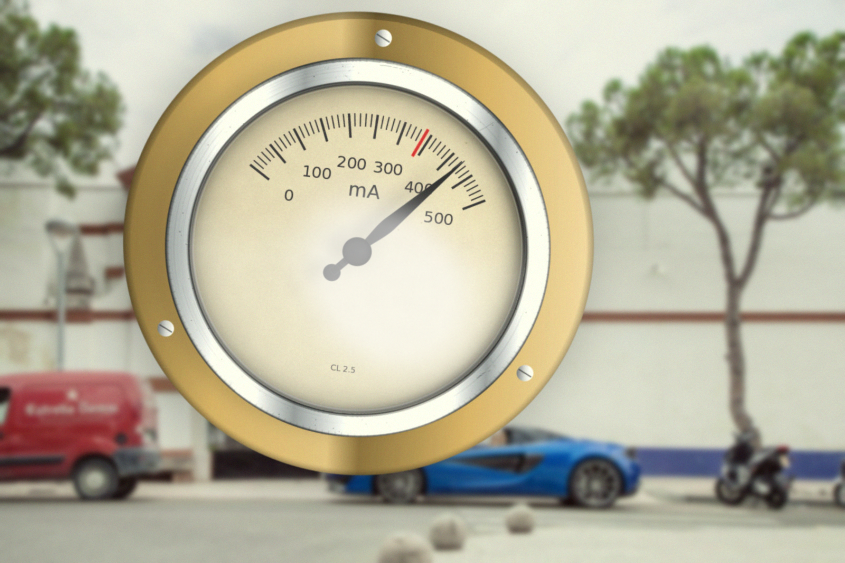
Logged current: 420 mA
